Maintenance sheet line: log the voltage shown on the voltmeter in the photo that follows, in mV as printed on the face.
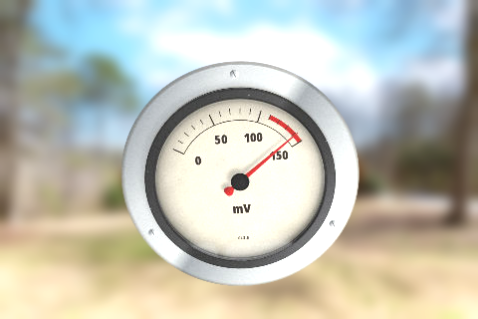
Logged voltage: 140 mV
